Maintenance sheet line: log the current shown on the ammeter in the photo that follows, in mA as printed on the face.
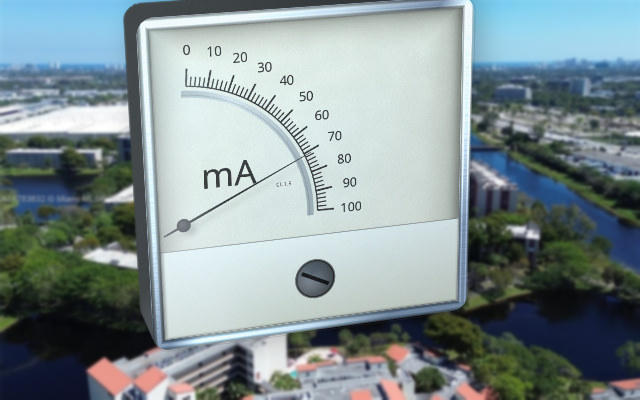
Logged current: 70 mA
